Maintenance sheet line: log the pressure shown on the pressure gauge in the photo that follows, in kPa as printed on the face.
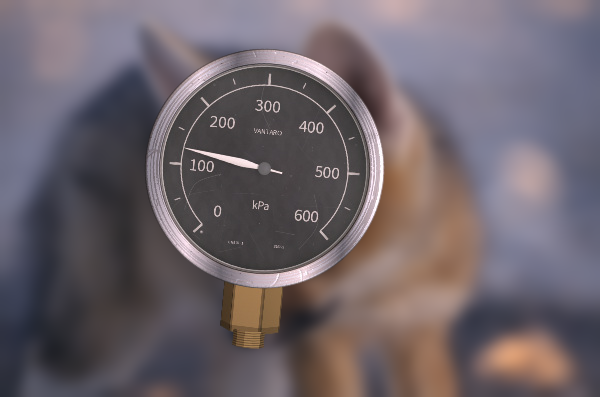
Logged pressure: 125 kPa
